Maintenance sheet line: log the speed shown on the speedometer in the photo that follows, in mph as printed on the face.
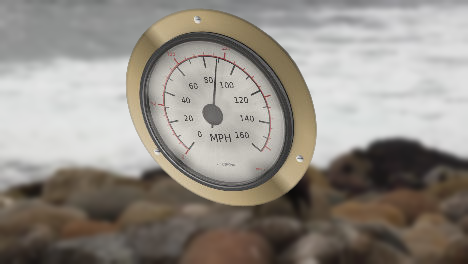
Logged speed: 90 mph
